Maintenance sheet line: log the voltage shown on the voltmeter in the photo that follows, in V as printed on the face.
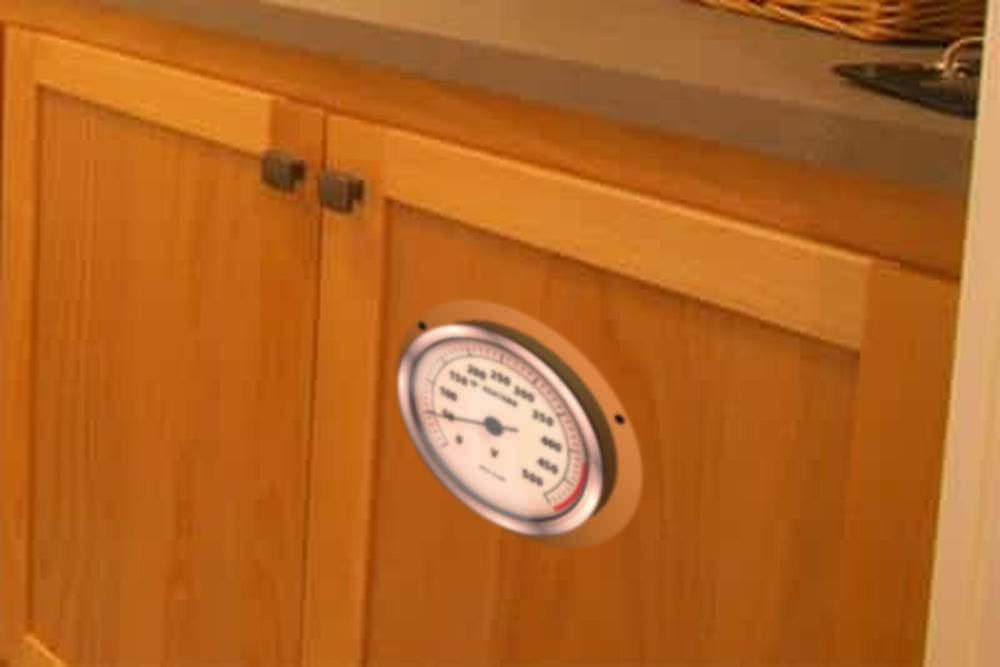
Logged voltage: 50 V
